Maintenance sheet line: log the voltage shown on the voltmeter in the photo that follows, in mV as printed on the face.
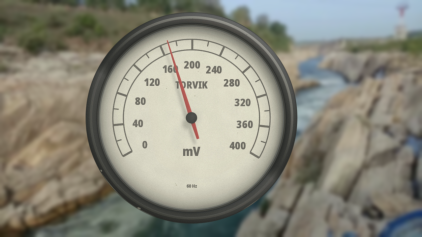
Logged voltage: 170 mV
